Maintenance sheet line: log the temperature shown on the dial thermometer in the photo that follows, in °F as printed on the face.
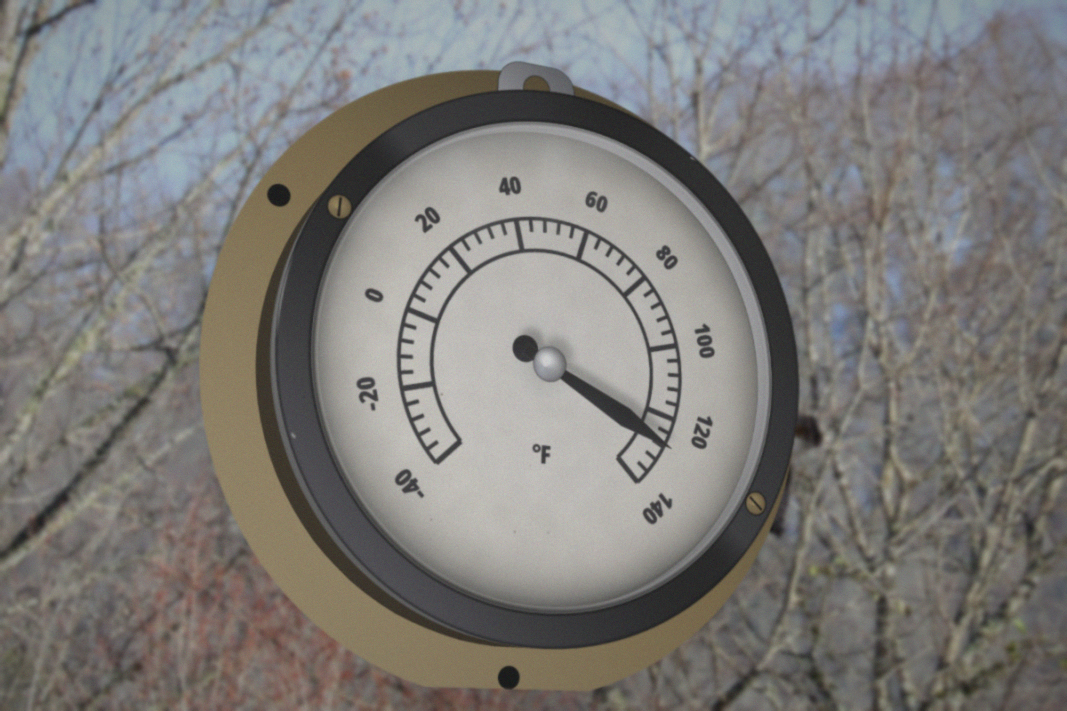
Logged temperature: 128 °F
